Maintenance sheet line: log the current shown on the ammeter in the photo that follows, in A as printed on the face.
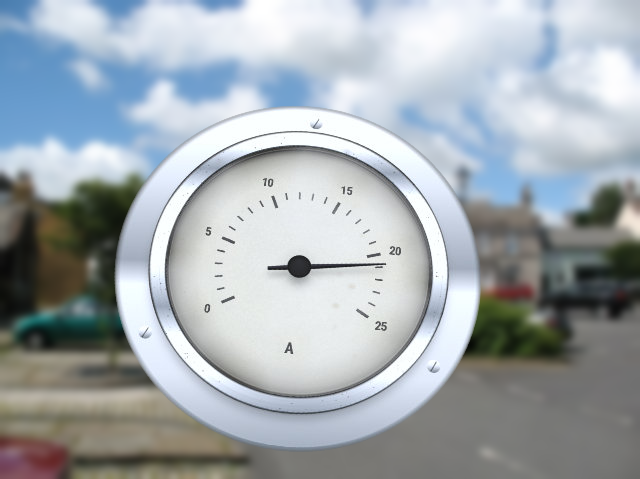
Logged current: 21 A
